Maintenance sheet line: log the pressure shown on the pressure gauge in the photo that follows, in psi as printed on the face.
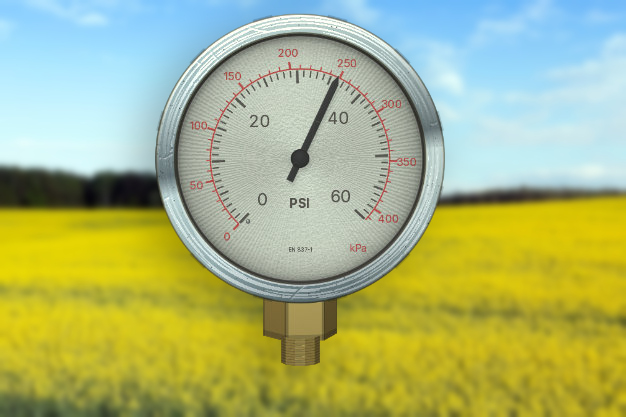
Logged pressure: 36 psi
